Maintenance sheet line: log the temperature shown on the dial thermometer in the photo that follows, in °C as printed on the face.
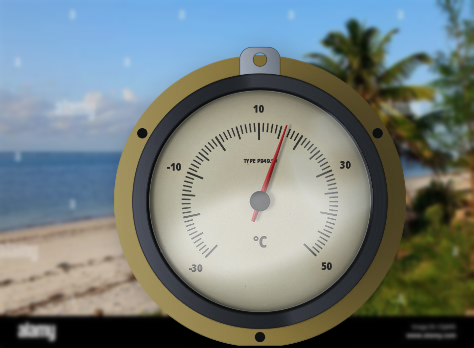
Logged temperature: 16 °C
